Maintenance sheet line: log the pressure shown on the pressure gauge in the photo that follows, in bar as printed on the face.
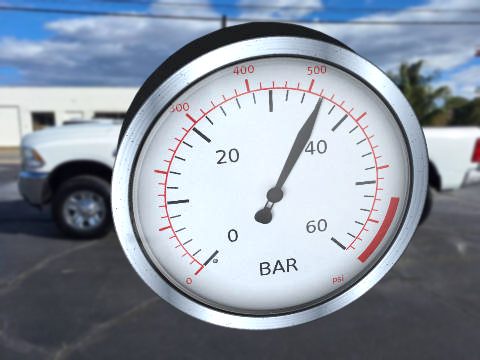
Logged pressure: 36 bar
